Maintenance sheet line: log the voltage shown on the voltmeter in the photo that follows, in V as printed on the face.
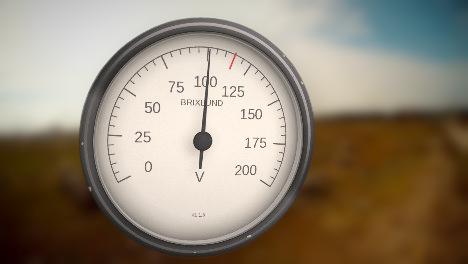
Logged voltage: 100 V
